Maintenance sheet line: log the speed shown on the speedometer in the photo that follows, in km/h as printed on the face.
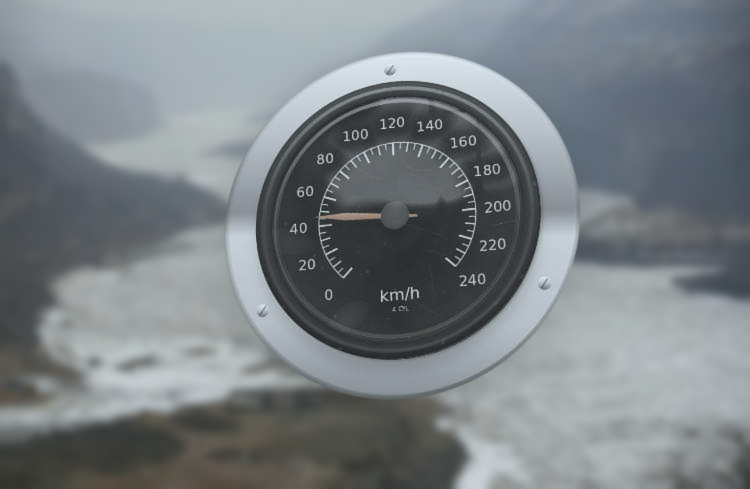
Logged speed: 45 km/h
